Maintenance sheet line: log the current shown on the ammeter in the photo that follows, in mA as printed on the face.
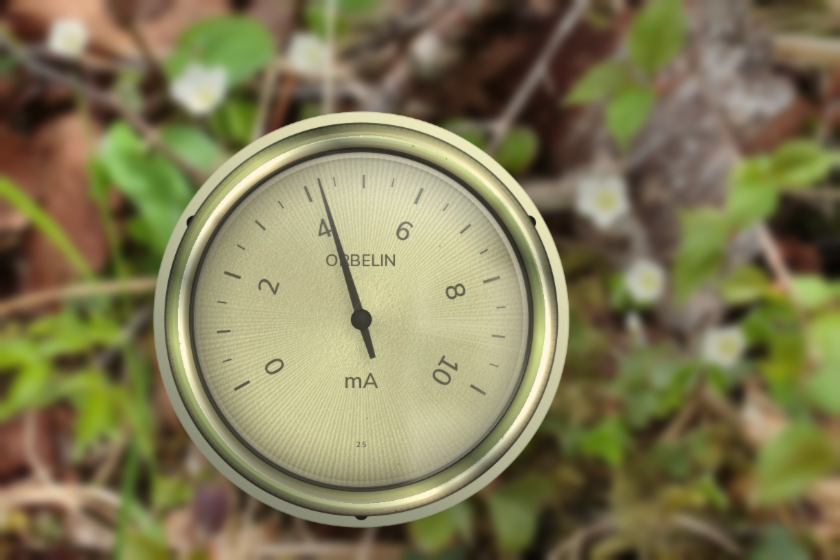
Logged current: 4.25 mA
